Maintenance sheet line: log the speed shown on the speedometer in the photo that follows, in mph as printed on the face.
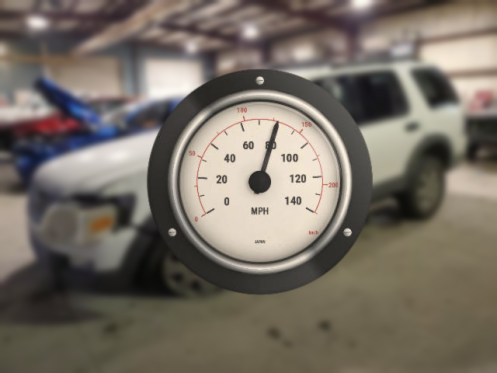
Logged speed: 80 mph
